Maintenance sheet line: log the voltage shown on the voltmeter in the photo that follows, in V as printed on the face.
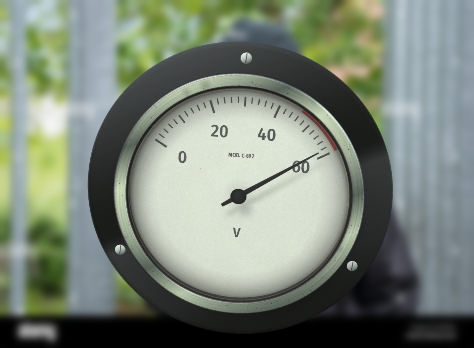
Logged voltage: 58 V
